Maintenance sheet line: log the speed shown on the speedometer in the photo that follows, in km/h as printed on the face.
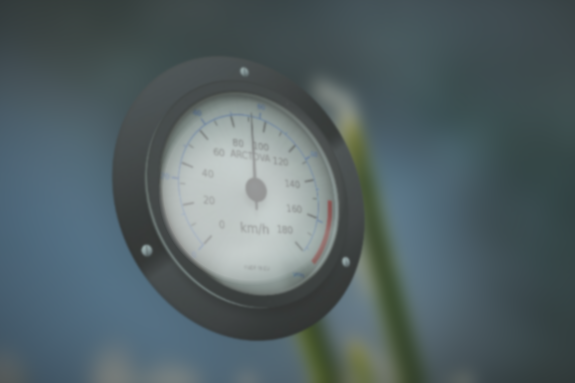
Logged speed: 90 km/h
